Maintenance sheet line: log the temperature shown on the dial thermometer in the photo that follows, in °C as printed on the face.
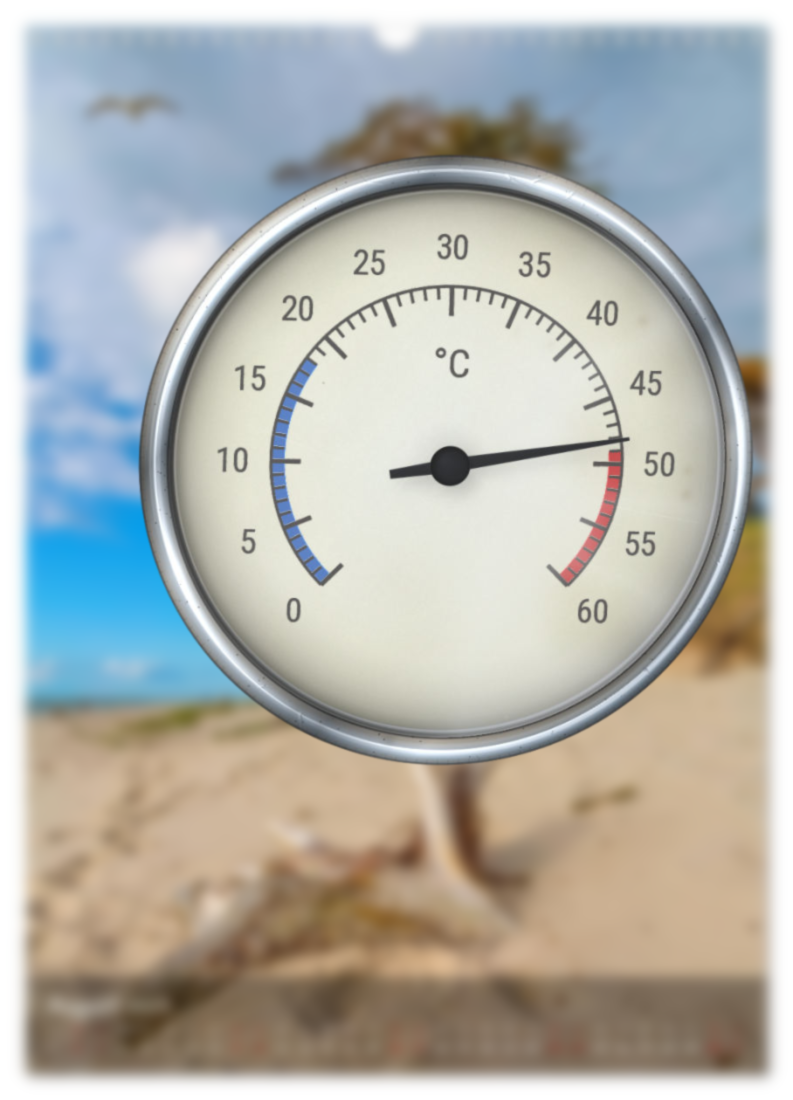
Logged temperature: 48 °C
